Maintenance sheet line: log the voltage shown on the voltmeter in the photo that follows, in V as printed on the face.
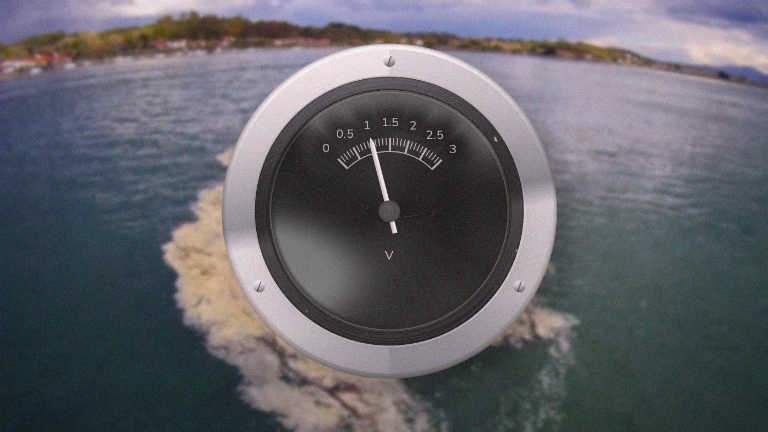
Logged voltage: 1 V
